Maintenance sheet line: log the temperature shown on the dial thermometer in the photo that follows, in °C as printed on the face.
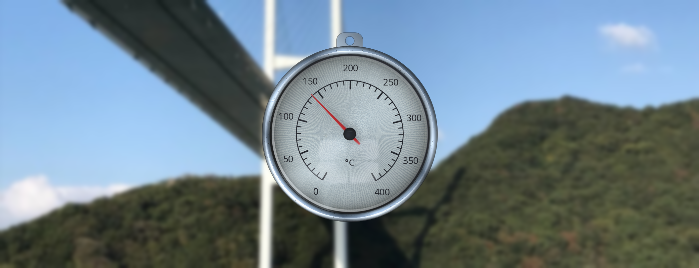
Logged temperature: 140 °C
